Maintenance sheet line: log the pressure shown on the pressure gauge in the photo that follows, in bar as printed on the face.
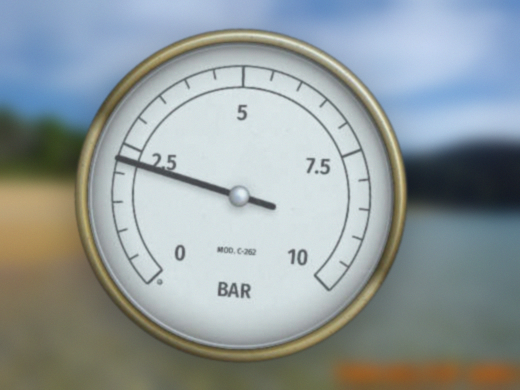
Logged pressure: 2.25 bar
